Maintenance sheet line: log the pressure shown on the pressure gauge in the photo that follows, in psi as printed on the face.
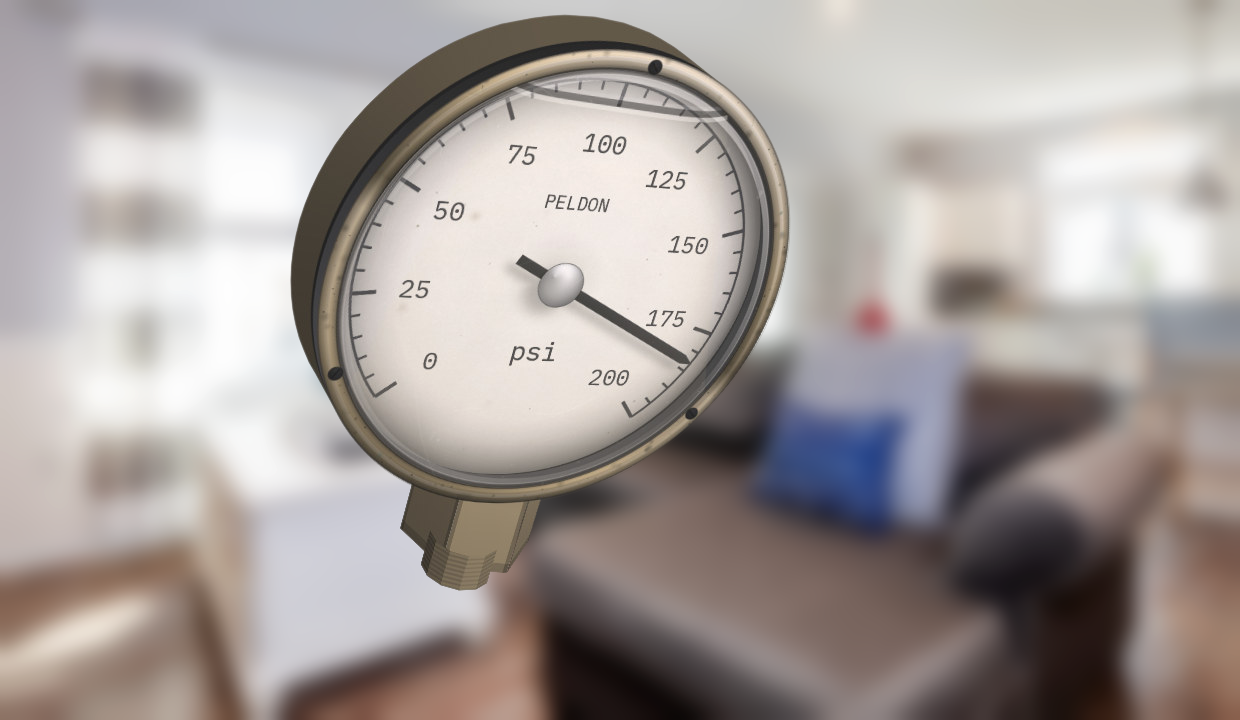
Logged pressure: 182.5 psi
